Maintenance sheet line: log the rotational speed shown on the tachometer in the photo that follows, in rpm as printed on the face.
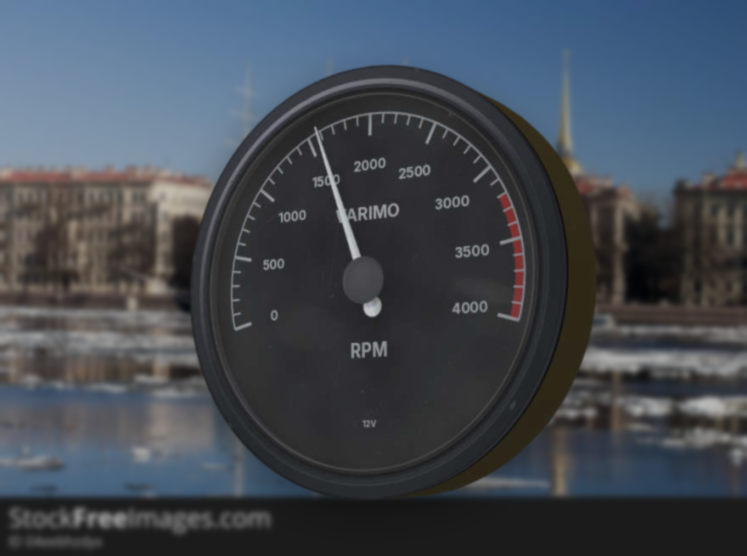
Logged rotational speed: 1600 rpm
